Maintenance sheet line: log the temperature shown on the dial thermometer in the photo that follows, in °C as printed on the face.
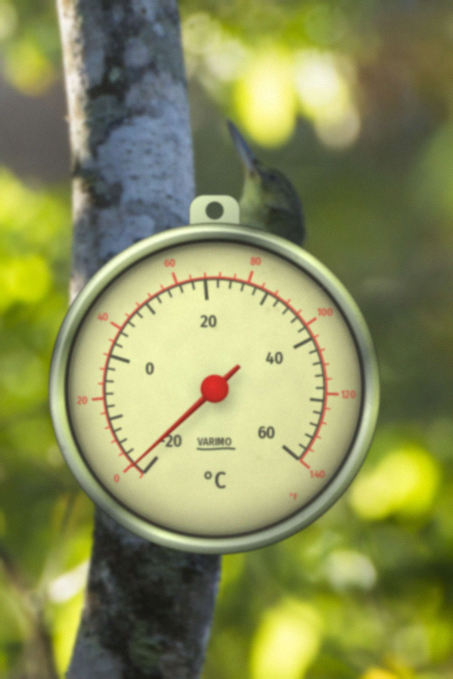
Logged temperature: -18 °C
